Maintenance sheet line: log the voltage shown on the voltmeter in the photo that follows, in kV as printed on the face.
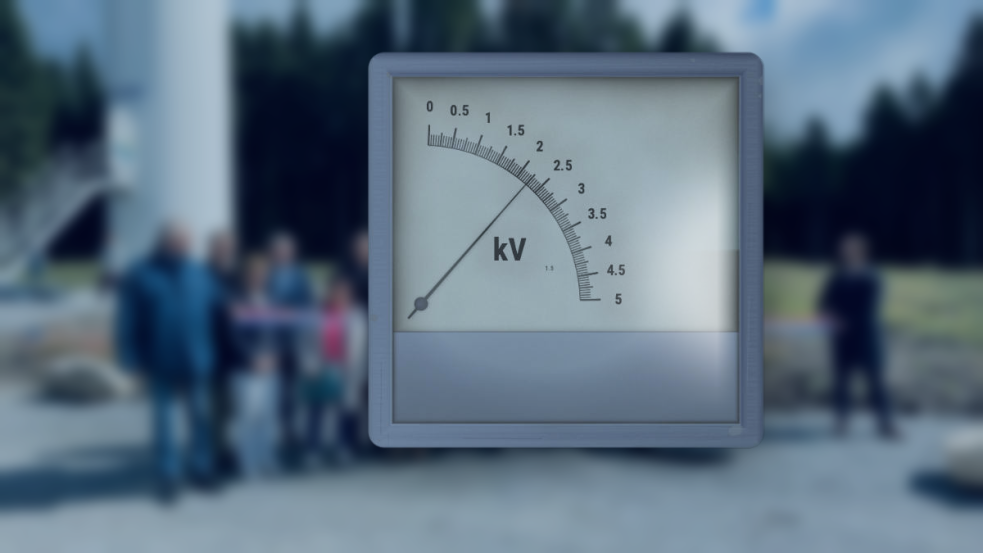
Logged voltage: 2.25 kV
